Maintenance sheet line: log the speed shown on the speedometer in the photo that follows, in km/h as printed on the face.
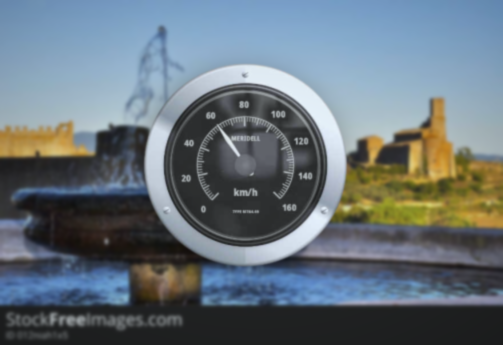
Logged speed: 60 km/h
